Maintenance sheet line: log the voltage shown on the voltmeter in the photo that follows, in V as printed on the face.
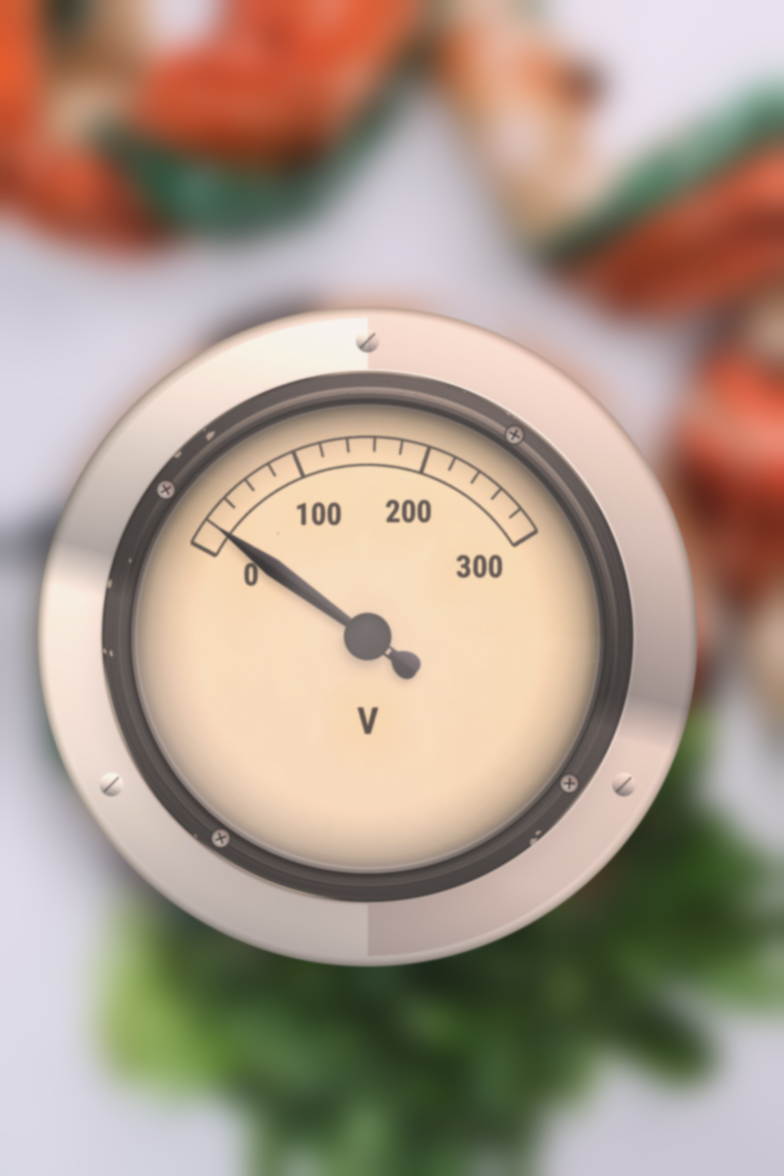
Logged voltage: 20 V
